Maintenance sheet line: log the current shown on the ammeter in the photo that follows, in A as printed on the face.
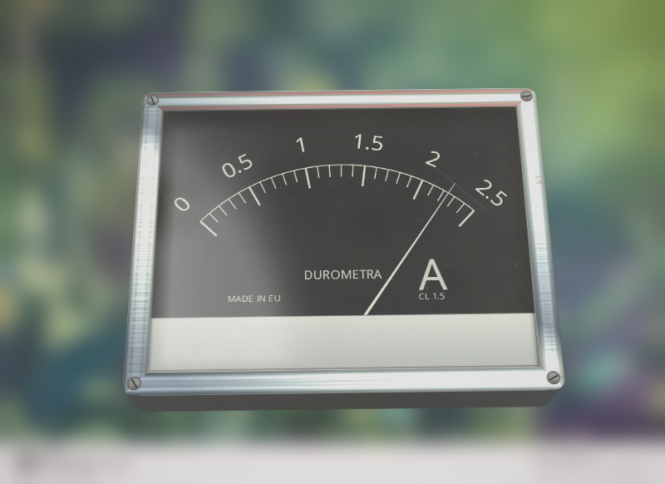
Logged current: 2.25 A
